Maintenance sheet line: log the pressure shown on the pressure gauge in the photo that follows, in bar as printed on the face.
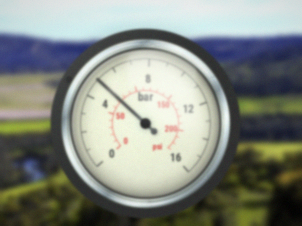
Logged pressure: 5 bar
